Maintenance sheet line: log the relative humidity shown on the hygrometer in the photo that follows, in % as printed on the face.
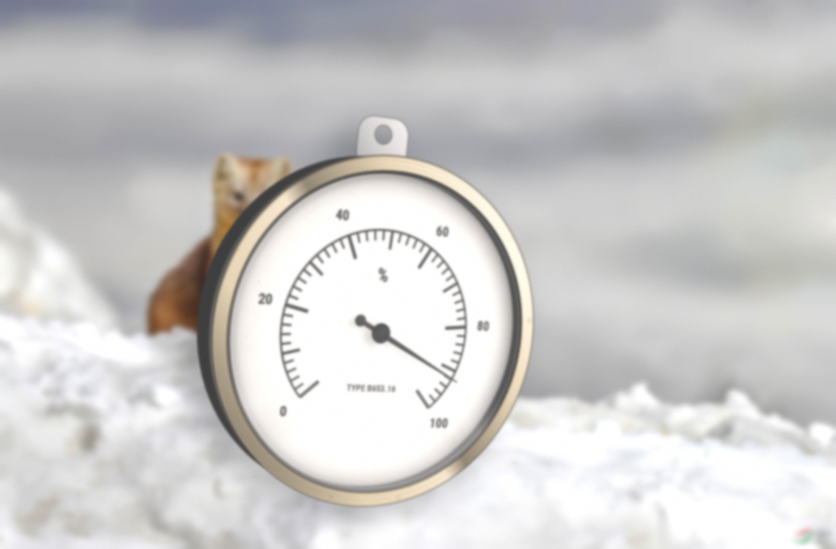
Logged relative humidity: 92 %
